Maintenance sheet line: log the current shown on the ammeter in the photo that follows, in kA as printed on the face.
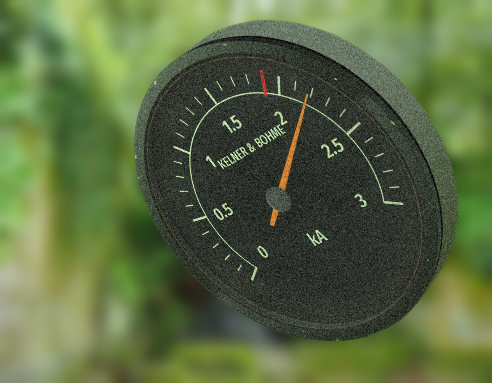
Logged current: 2.2 kA
